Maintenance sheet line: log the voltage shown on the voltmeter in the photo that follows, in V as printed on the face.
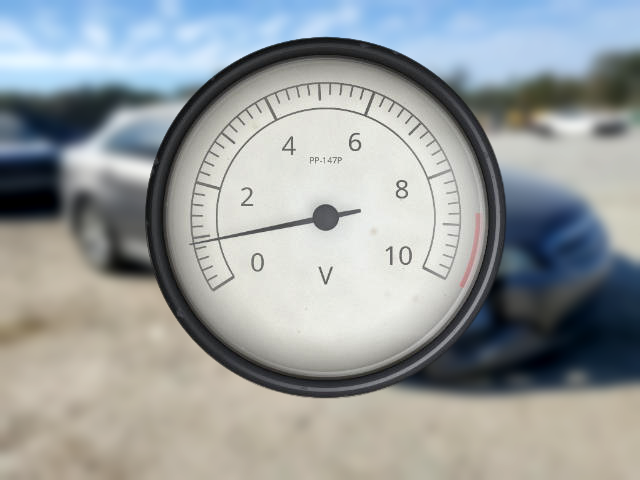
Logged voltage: 0.9 V
